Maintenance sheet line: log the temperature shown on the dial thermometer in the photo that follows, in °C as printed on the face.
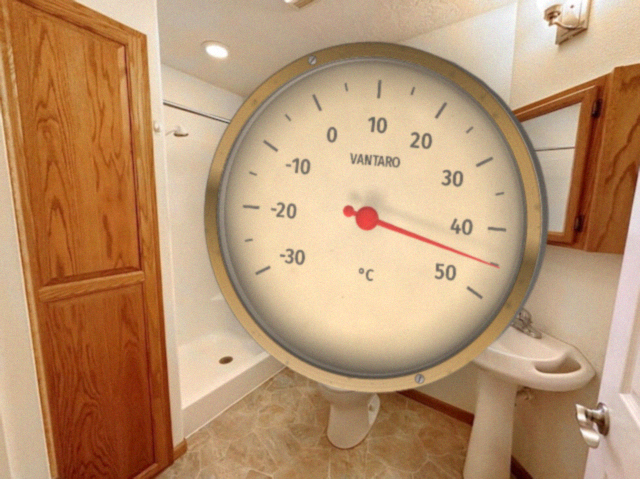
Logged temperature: 45 °C
